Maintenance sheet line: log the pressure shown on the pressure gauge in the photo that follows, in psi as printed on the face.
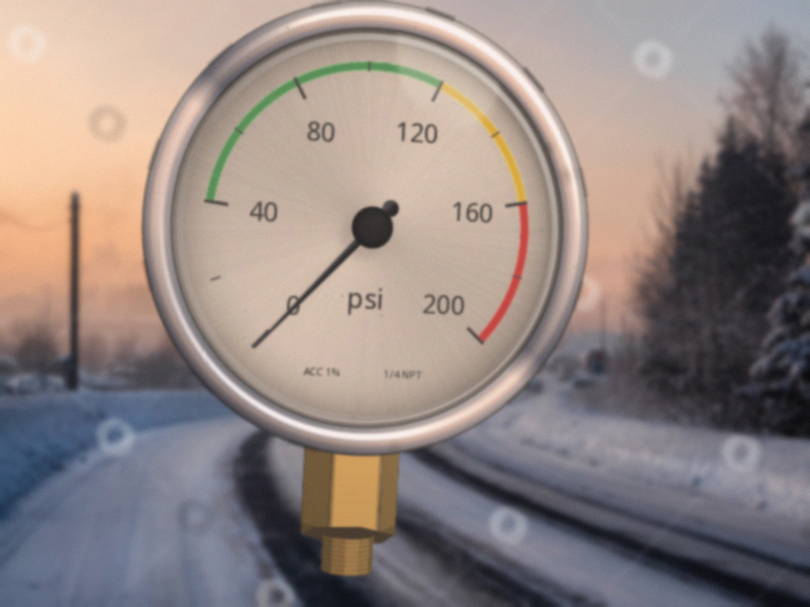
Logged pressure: 0 psi
